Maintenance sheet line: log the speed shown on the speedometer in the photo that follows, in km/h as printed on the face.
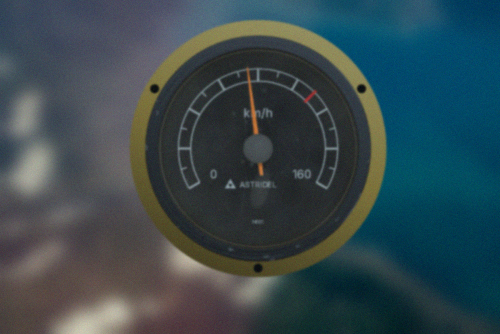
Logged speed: 75 km/h
